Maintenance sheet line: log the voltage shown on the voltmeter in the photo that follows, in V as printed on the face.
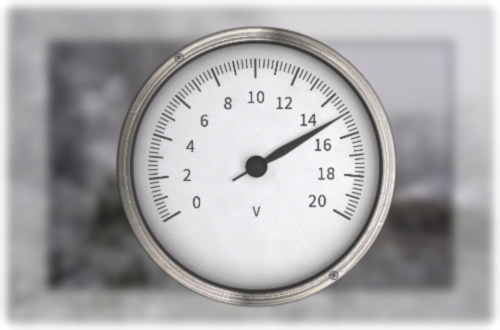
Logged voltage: 15 V
